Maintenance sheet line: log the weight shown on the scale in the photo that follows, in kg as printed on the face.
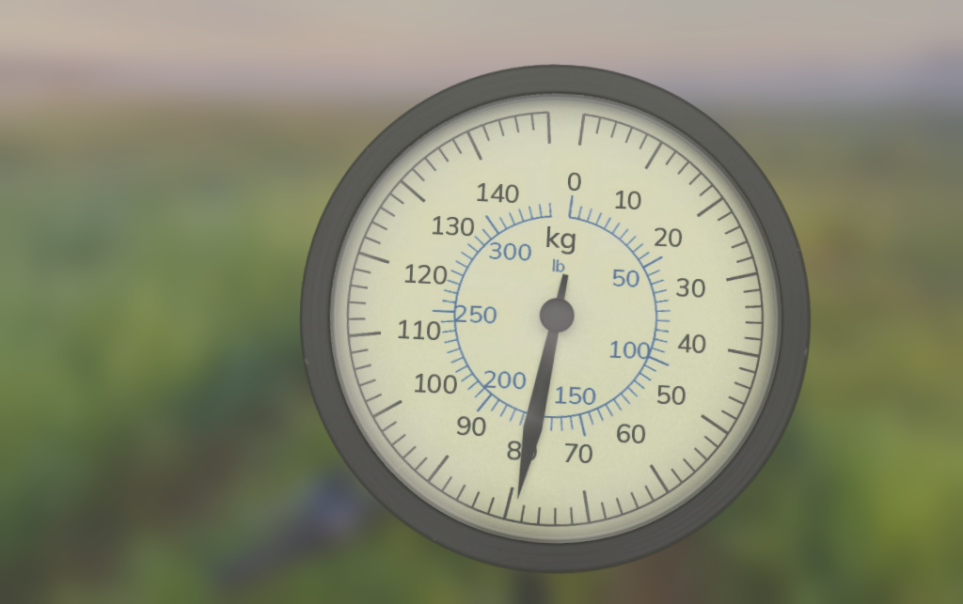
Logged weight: 79 kg
